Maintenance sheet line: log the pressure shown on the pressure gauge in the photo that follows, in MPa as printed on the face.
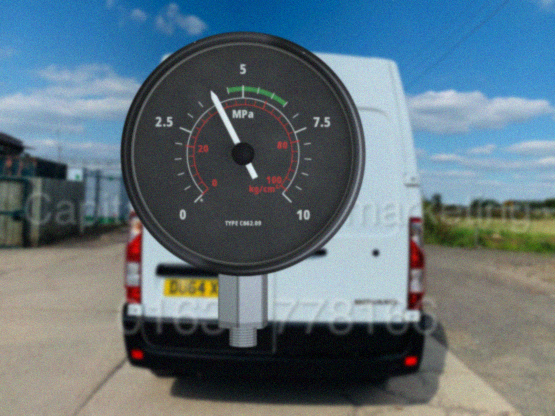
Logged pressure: 4 MPa
